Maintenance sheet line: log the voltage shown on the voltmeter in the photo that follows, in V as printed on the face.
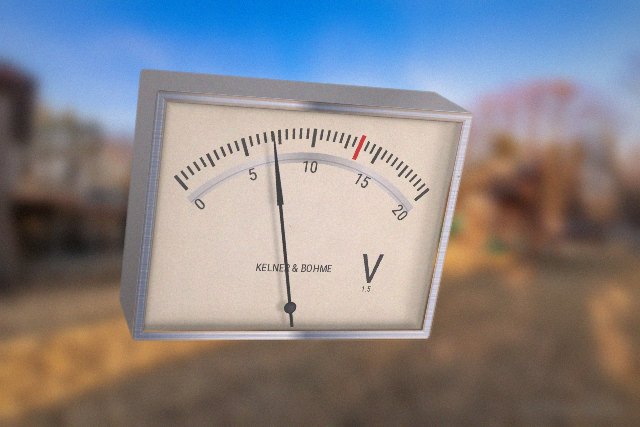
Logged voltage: 7 V
